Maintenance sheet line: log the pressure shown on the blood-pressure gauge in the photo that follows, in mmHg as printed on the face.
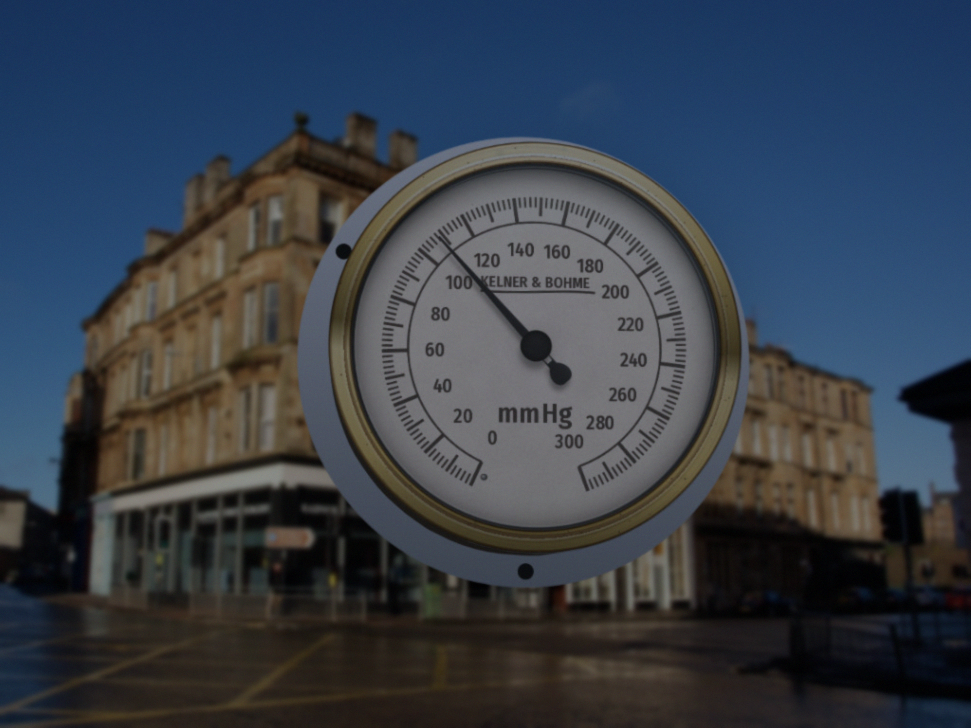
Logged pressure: 108 mmHg
